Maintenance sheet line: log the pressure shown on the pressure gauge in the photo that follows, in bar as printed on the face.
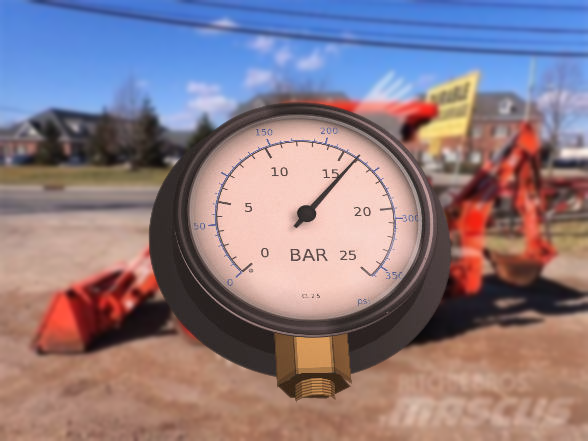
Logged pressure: 16 bar
